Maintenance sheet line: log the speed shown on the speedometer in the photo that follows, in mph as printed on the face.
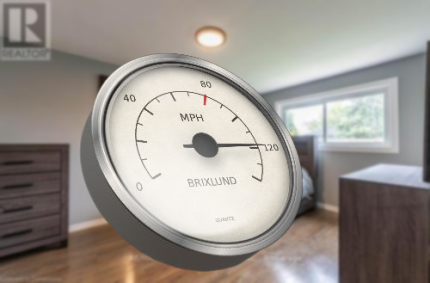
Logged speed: 120 mph
